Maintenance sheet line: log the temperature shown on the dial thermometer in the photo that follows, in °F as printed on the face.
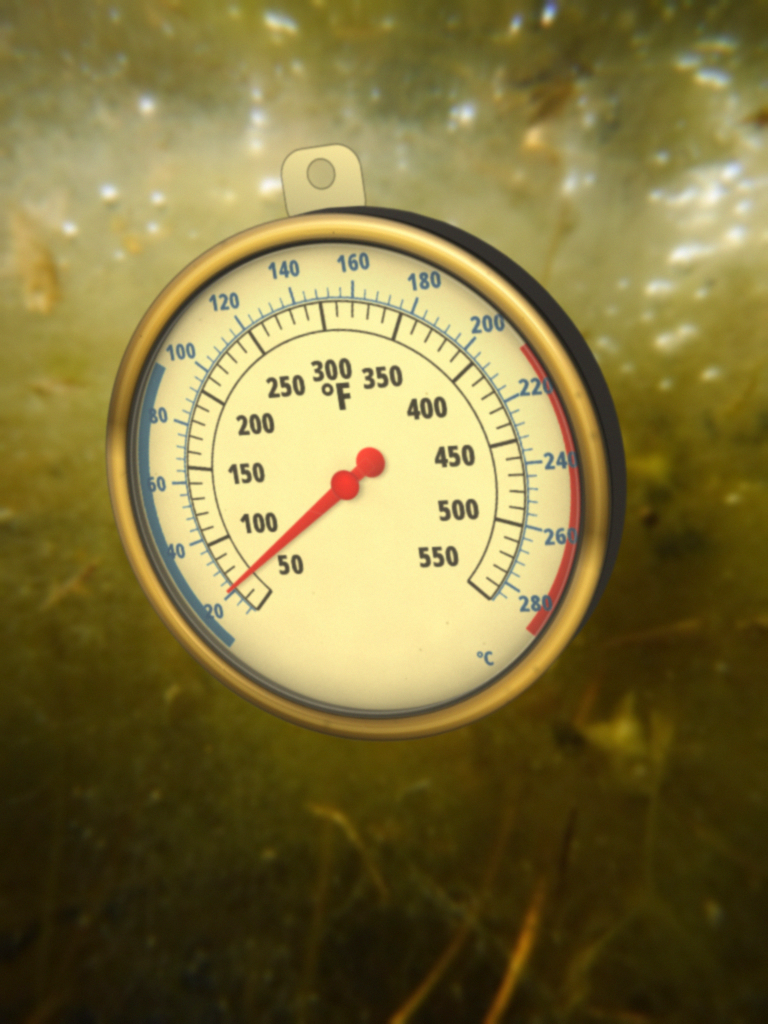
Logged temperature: 70 °F
